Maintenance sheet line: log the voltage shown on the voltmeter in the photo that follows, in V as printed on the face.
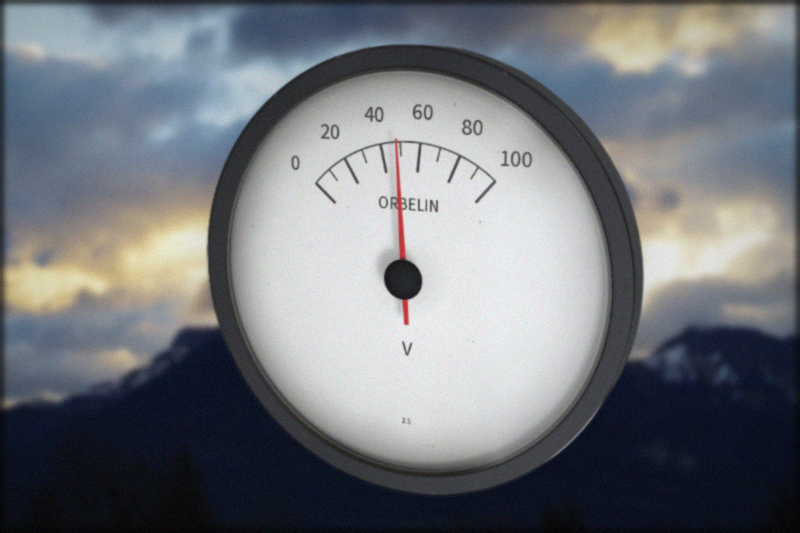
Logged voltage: 50 V
